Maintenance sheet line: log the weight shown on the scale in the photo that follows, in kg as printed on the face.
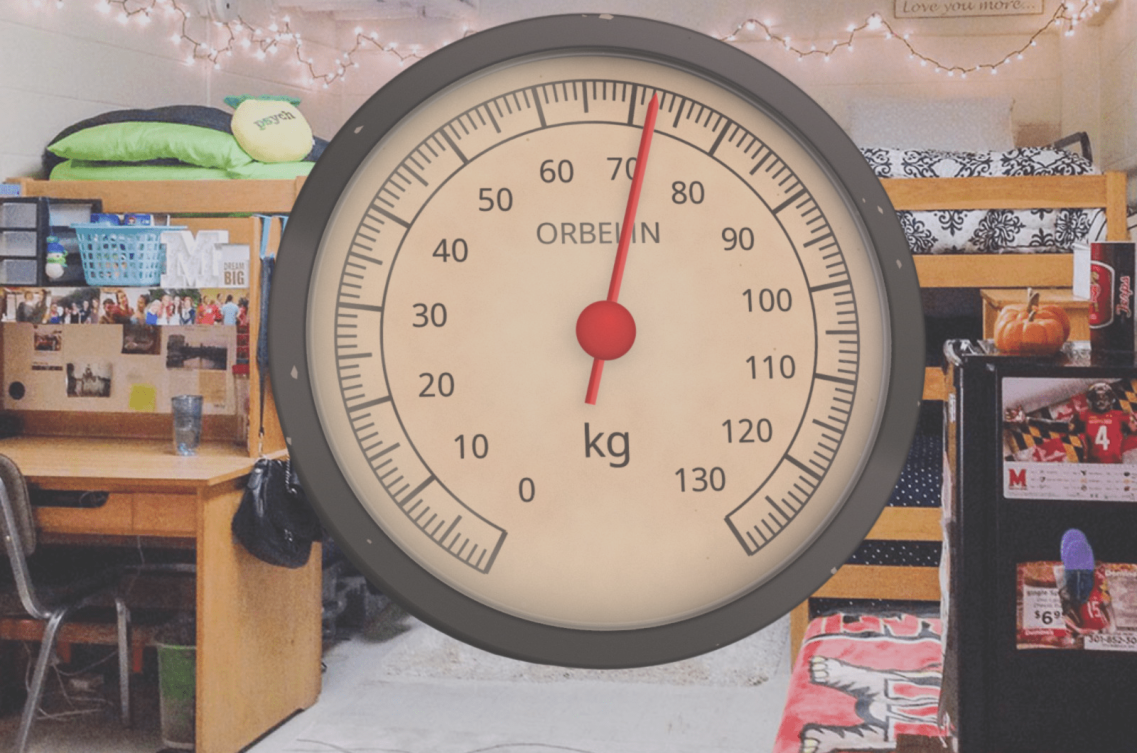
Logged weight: 72 kg
